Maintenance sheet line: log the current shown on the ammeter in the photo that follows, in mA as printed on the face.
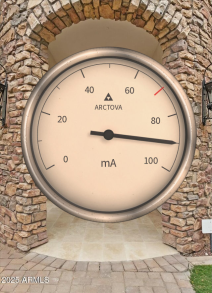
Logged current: 90 mA
